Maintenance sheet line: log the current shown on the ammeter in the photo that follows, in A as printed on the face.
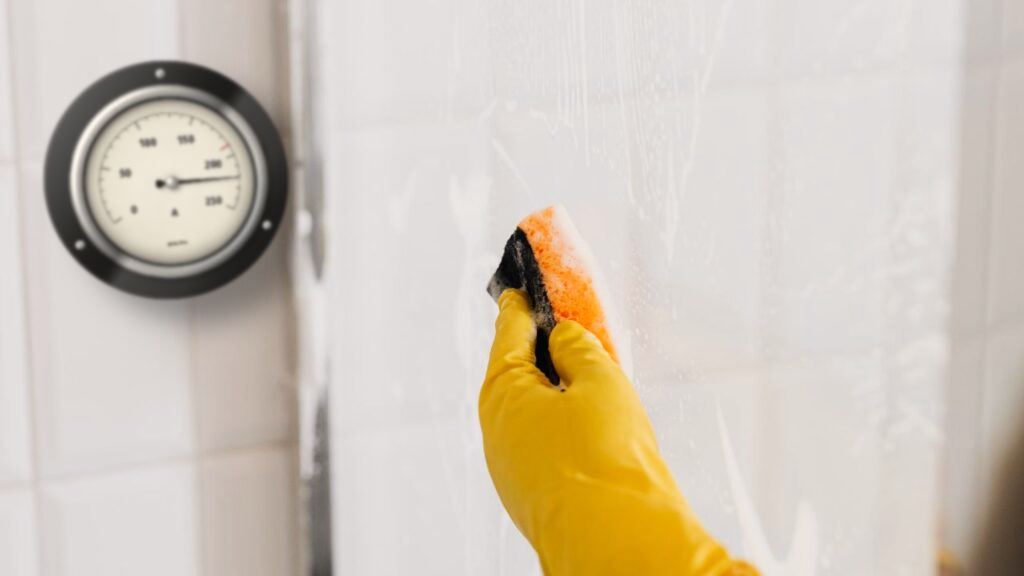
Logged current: 220 A
